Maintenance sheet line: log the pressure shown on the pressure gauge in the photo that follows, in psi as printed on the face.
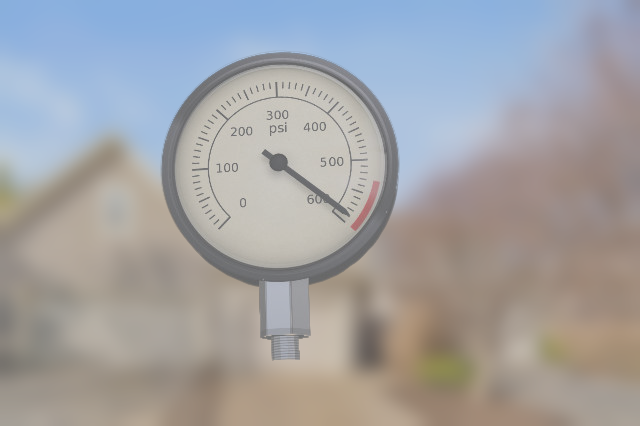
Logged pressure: 590 psi
